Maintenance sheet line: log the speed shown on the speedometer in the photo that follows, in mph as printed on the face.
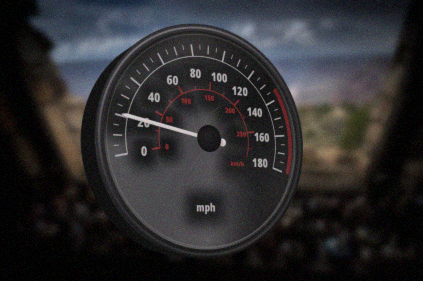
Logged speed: 20 mph
